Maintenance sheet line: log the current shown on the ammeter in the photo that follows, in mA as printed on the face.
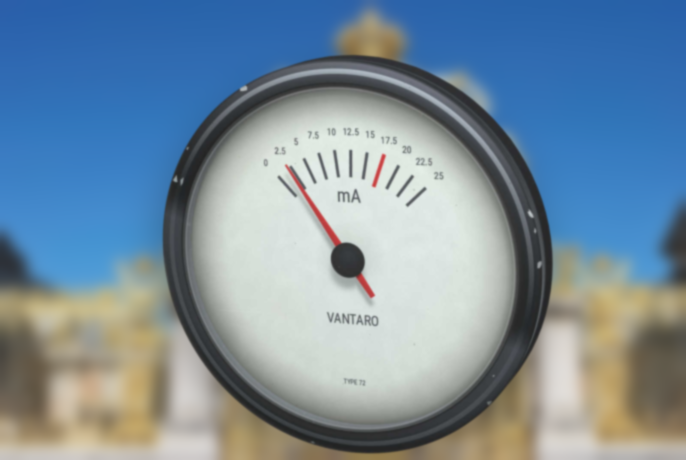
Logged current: 2.5 mA
